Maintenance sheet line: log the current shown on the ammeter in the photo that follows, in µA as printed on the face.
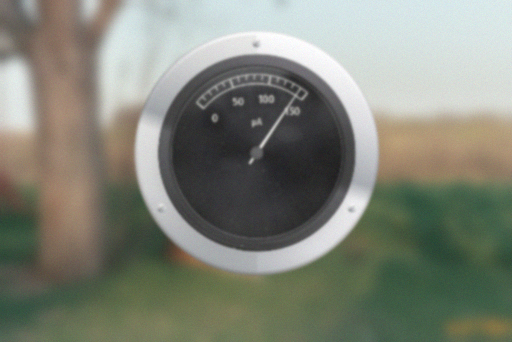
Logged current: 140 µA
